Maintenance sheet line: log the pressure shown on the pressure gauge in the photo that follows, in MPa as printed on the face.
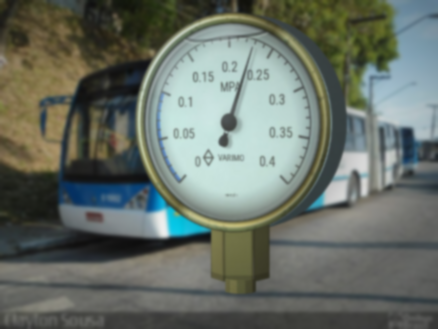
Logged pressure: 0.23 MPa
